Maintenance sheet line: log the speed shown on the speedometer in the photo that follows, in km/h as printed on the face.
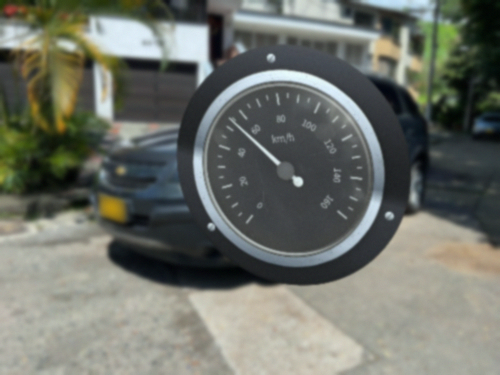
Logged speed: 55 km/h
